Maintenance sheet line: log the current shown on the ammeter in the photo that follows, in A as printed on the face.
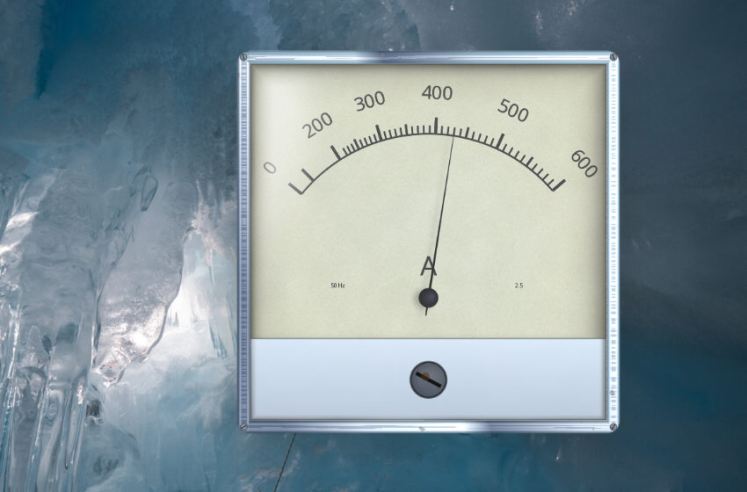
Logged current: 430 A
